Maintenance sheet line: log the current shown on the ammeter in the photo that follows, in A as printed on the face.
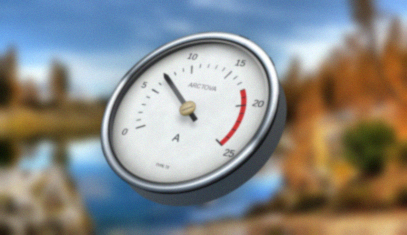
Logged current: 7 A
